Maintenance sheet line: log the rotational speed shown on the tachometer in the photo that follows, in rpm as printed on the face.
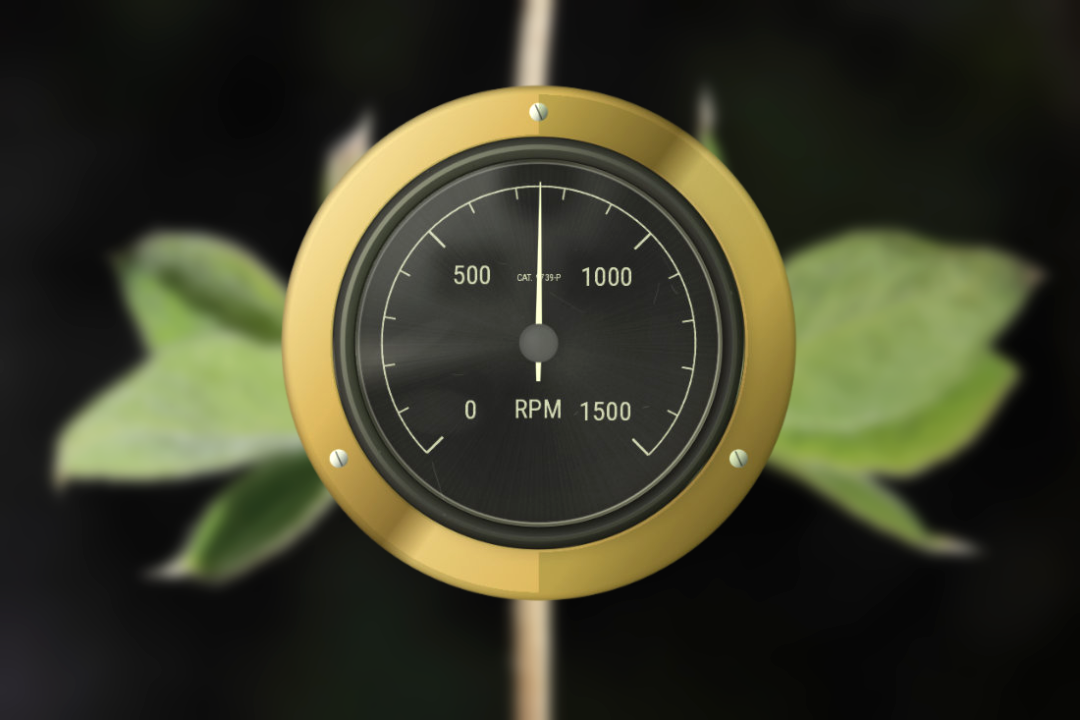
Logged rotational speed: 750 rpm
